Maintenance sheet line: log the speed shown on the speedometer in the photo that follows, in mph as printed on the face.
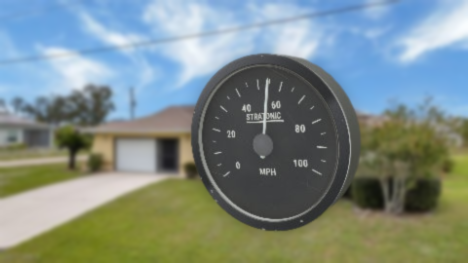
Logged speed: 55 mph
